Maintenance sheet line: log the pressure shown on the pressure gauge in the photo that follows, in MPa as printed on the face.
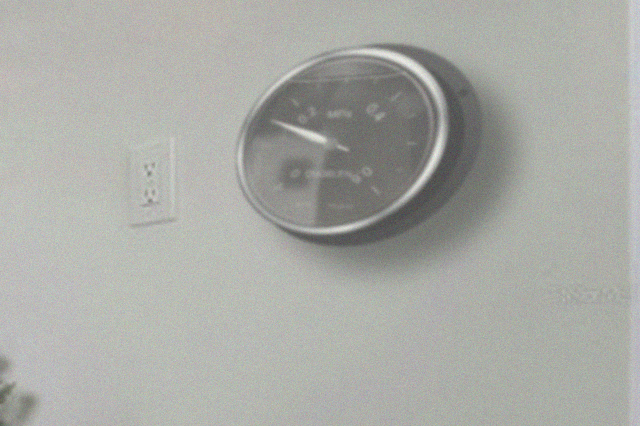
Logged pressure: 0.15 MPa
